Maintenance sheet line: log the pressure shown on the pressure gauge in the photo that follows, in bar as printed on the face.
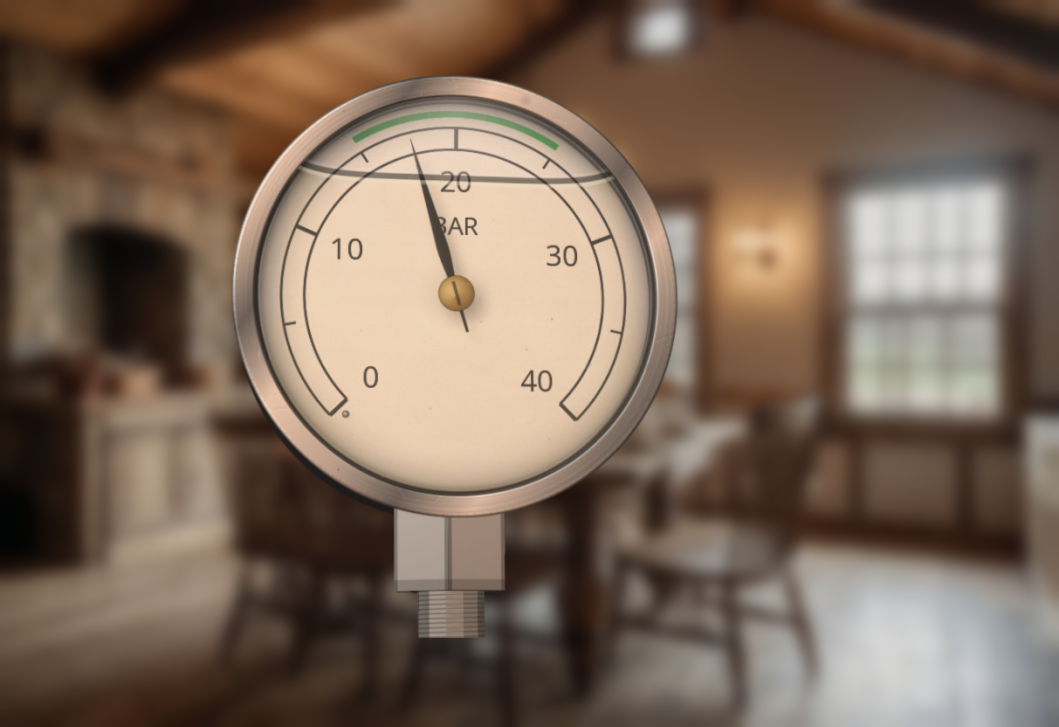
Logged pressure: 17.5 bar
